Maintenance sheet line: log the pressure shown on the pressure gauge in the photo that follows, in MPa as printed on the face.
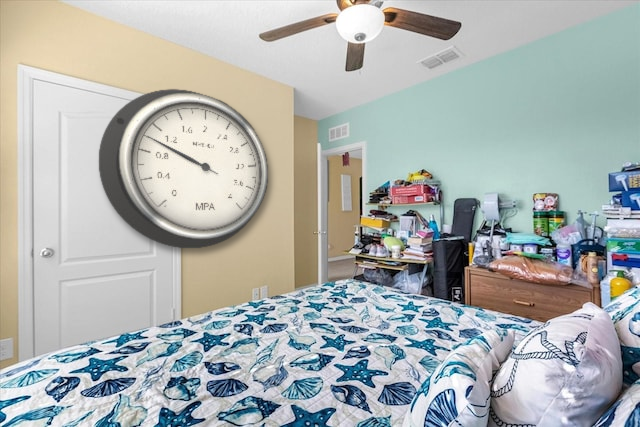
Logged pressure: 1 MPa
